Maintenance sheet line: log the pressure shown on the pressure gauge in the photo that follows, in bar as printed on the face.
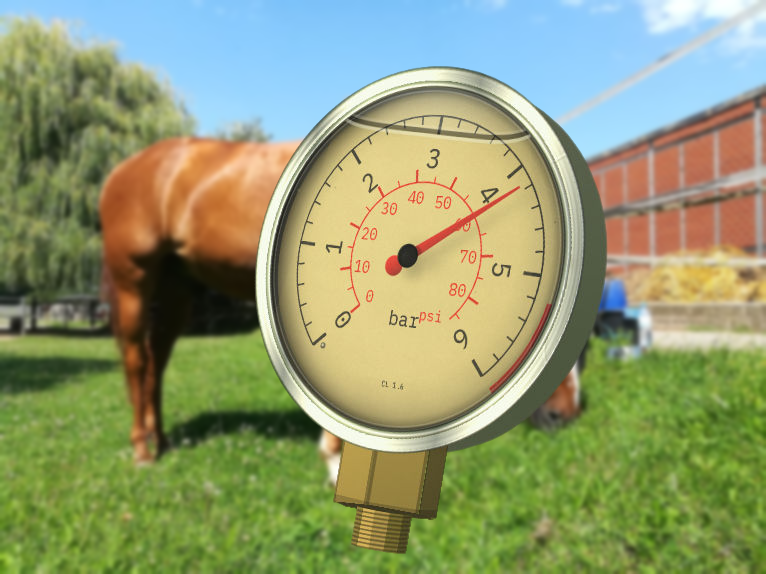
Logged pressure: 4.2 bar
